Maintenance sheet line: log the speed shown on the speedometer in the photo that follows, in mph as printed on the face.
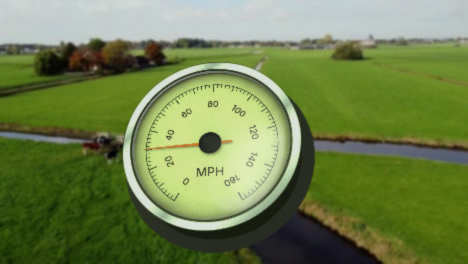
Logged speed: 30 mph
